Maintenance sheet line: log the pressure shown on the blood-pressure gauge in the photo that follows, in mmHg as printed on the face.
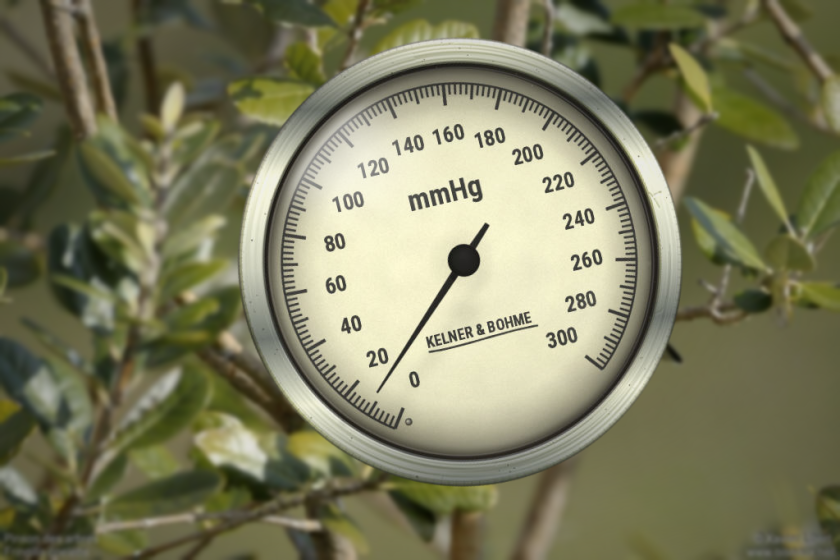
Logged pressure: 12 mmHg
